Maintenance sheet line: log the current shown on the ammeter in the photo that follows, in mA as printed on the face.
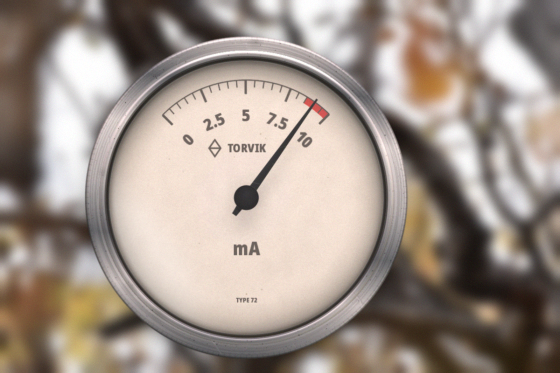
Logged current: 9 mA
